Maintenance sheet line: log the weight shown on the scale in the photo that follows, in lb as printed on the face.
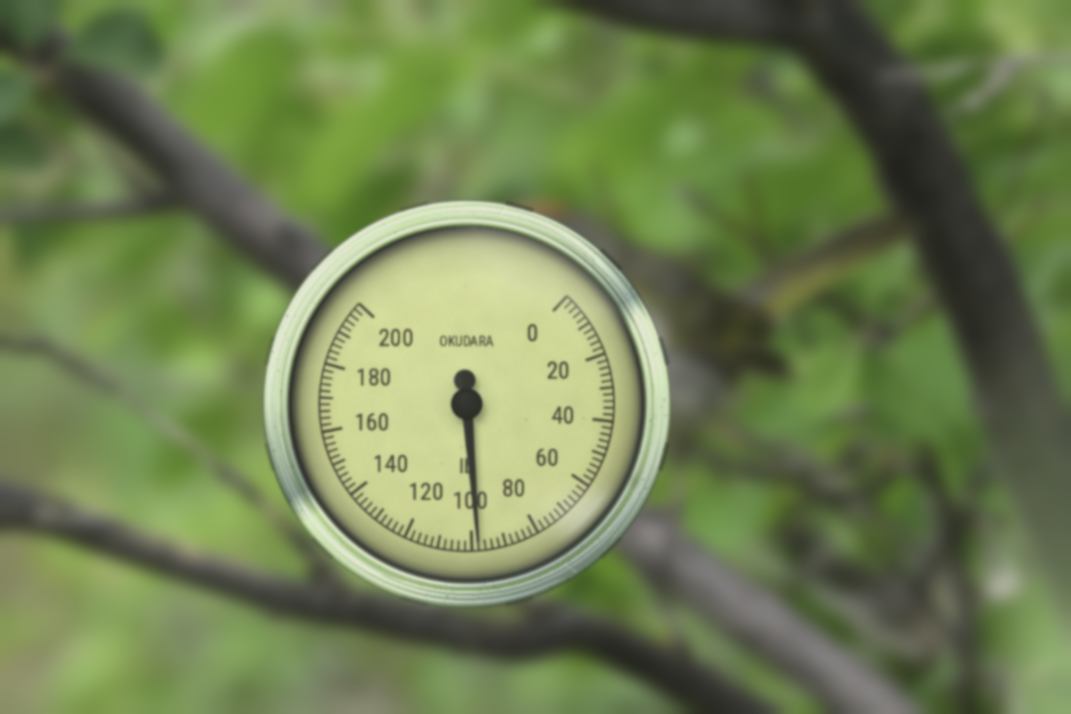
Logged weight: 98 lb
